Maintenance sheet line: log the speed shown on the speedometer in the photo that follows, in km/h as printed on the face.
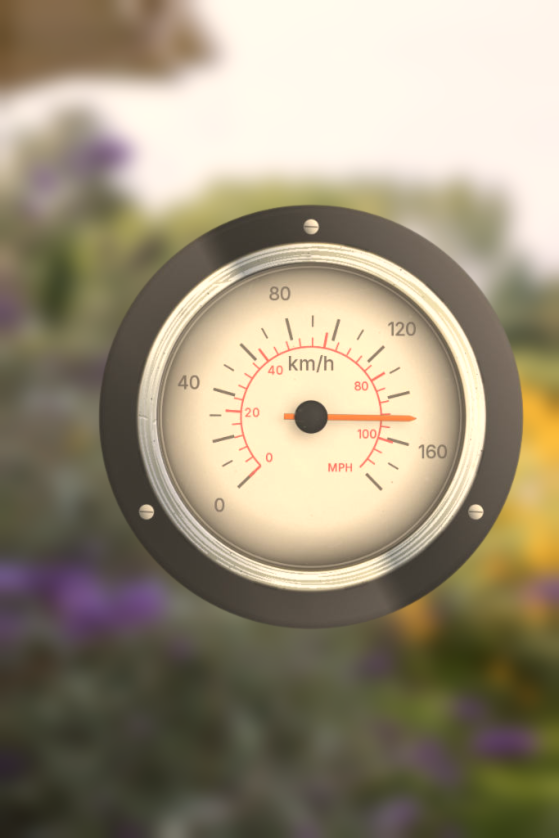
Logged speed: 150 km/h
